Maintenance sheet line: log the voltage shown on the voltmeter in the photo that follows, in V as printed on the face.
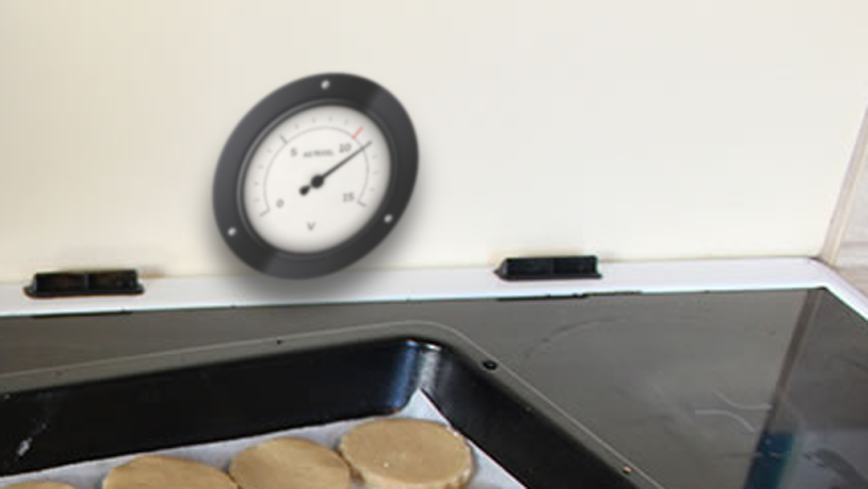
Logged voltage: 11 V
